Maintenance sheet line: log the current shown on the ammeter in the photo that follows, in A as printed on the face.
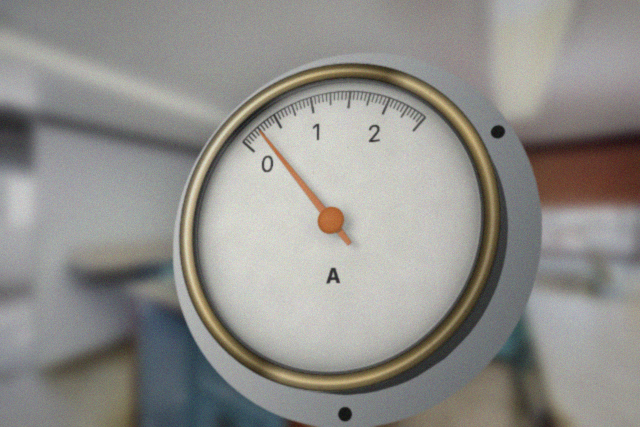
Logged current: 0.25 A
